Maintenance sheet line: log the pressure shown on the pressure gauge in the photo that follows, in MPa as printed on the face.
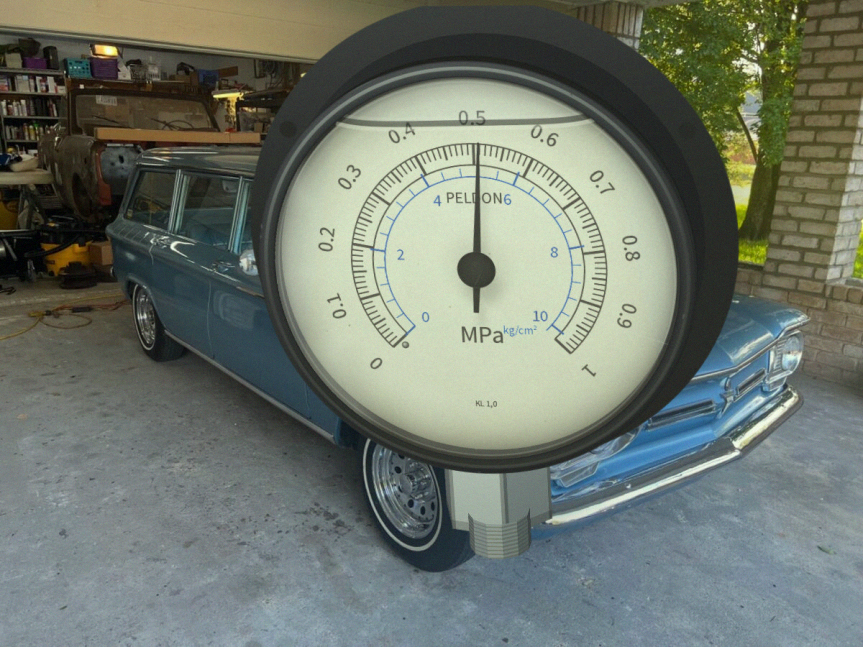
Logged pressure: 0.51 MPa
